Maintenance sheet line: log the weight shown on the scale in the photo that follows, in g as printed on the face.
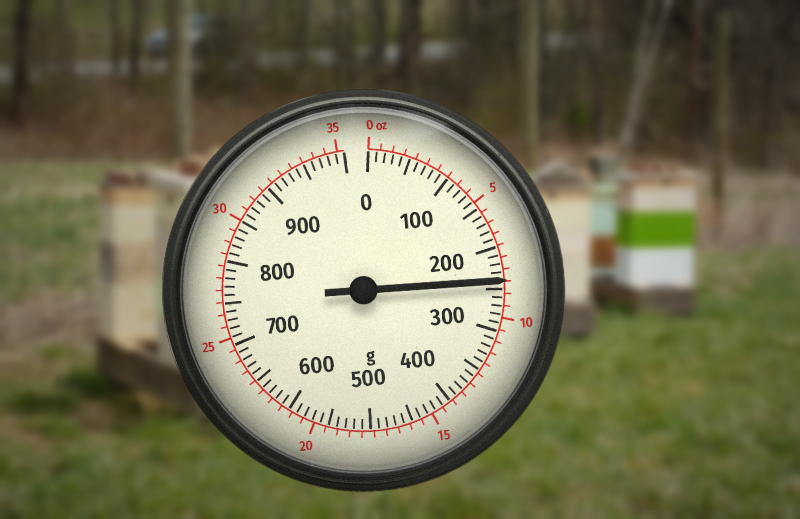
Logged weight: 240 g
